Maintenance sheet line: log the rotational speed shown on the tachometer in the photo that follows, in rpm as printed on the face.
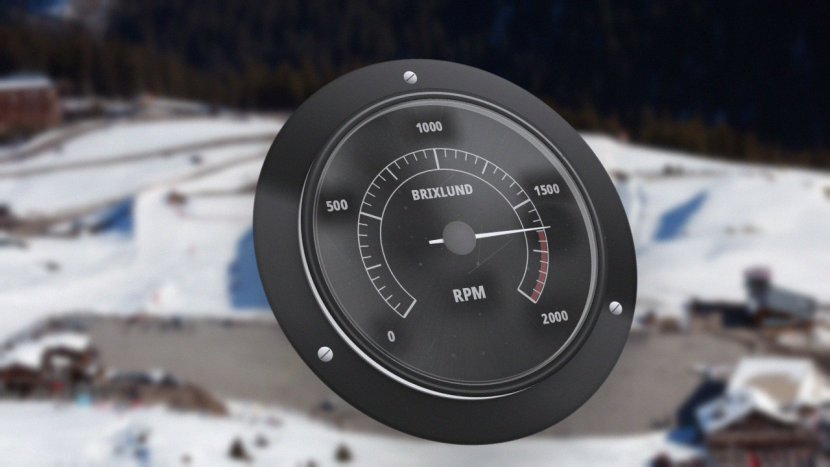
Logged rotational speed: 1650 rpm
